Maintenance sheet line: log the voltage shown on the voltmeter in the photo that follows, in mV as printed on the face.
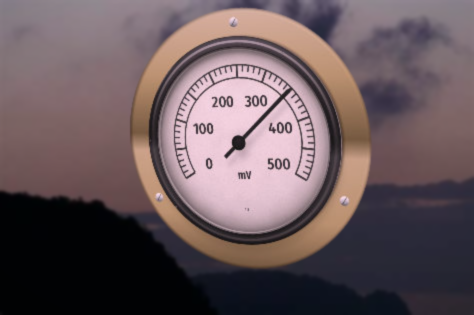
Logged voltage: 350 mV
